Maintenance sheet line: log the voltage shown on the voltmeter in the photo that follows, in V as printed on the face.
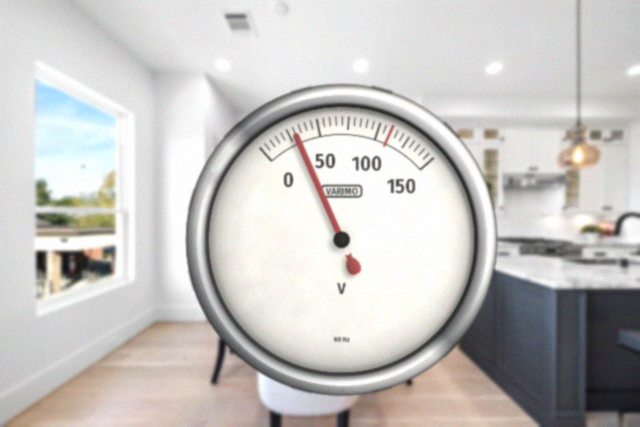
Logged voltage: 30 V
